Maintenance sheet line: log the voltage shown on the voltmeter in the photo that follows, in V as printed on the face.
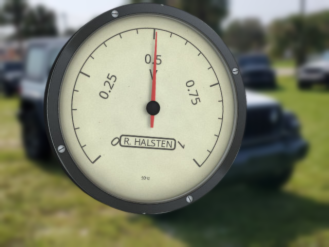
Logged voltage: 0.5 V
